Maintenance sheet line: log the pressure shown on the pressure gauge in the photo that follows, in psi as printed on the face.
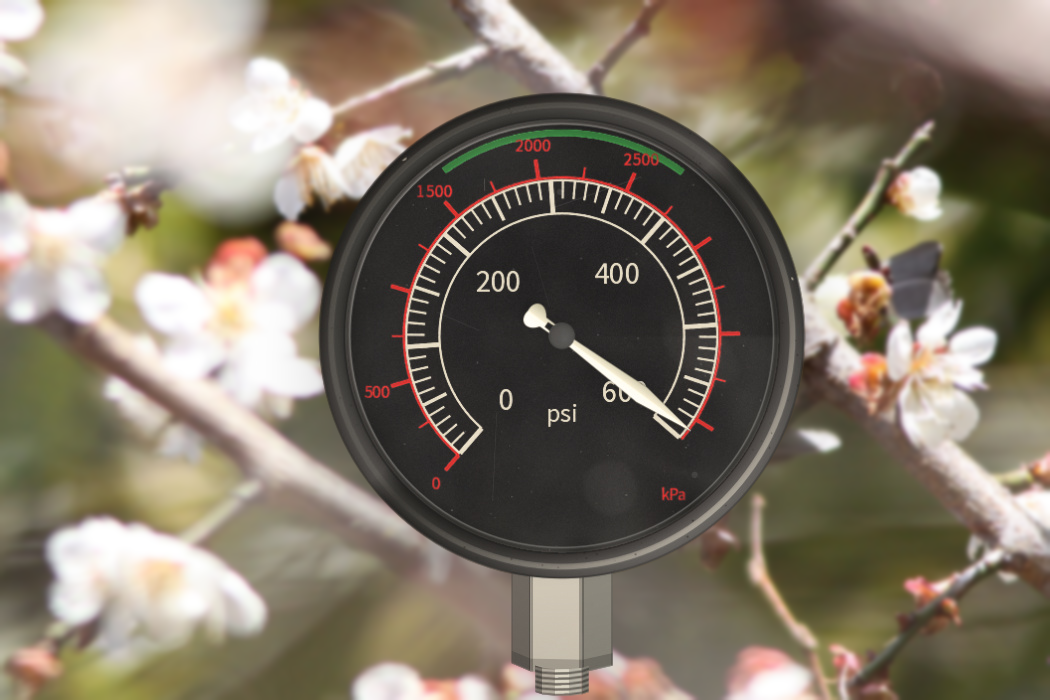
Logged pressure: 590 psi
